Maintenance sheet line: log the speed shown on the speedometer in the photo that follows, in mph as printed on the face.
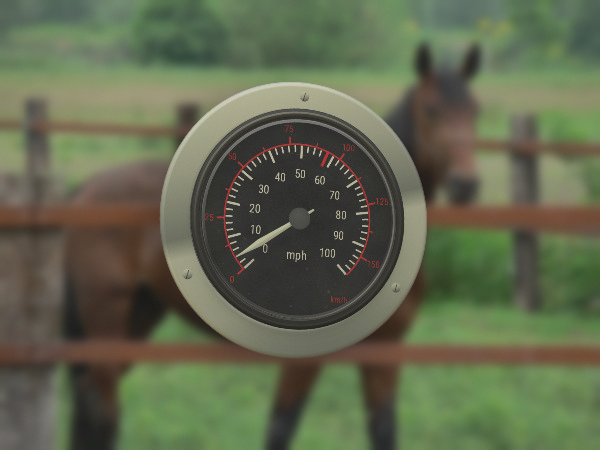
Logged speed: 4 mph
